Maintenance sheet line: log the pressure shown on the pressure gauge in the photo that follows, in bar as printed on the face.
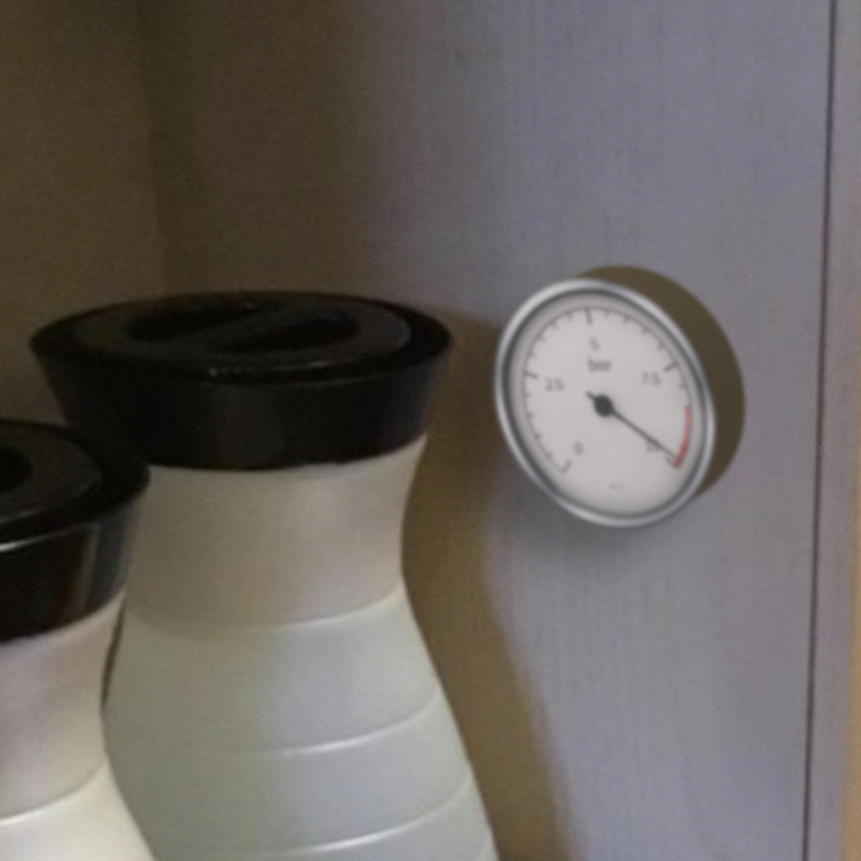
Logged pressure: 9.75 bar
